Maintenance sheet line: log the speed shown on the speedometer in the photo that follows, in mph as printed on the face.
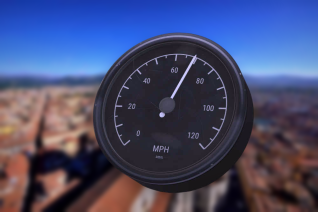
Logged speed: 70 mph
